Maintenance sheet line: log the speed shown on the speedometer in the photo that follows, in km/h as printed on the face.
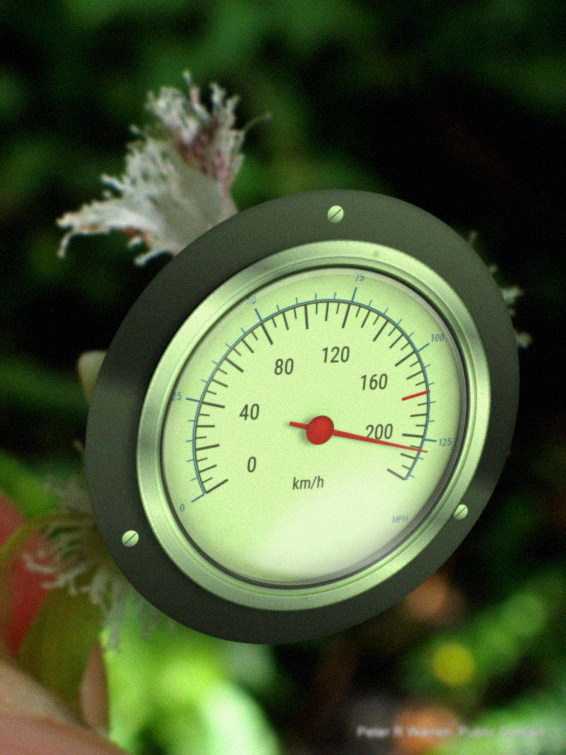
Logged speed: 205 km/h
